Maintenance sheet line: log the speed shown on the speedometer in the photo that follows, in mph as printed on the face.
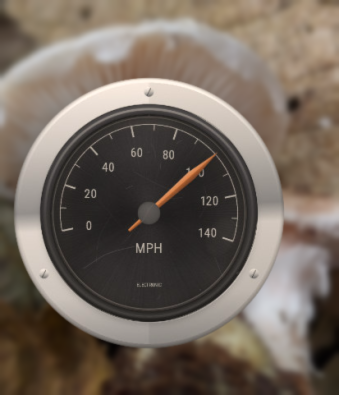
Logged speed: 100 mph
